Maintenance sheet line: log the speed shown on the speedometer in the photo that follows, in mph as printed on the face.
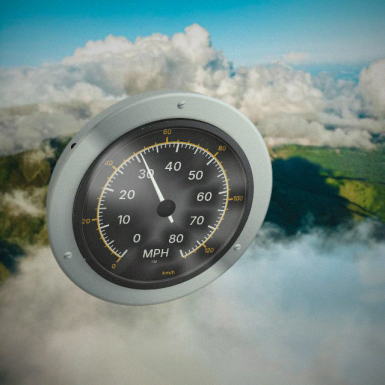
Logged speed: 31 mph
